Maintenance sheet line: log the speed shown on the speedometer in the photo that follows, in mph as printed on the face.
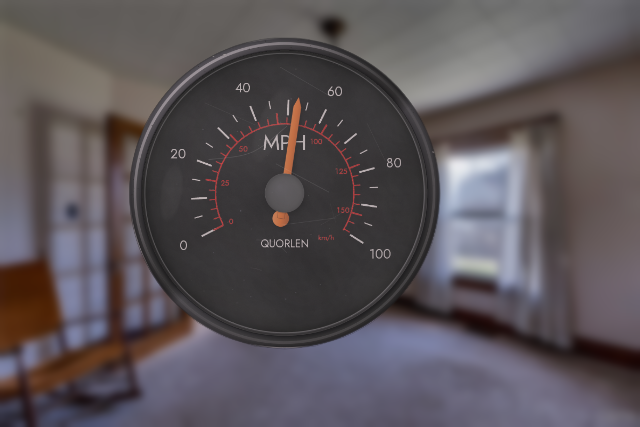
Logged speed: 52.5 mph
